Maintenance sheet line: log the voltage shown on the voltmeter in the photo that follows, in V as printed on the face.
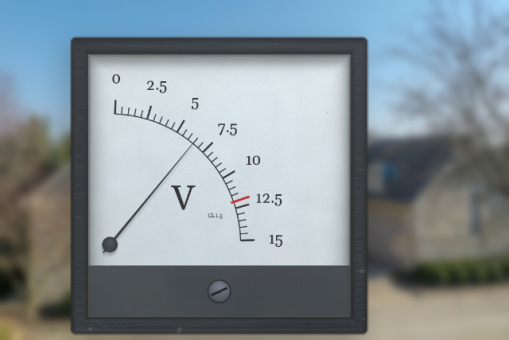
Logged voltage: 6.5 V
